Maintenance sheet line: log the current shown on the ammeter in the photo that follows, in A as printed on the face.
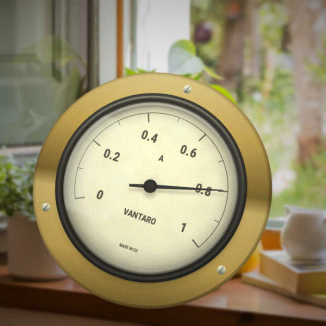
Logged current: 0.8 A
